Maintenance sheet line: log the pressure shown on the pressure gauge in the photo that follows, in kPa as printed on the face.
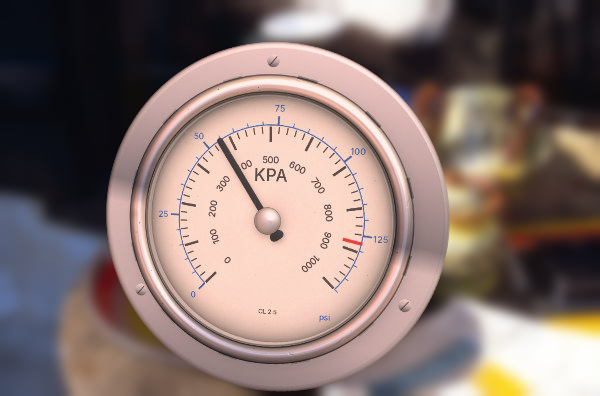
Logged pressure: 380 kPa
